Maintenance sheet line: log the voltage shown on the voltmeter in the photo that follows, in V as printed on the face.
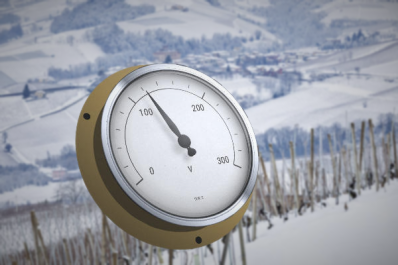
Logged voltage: 120 V
